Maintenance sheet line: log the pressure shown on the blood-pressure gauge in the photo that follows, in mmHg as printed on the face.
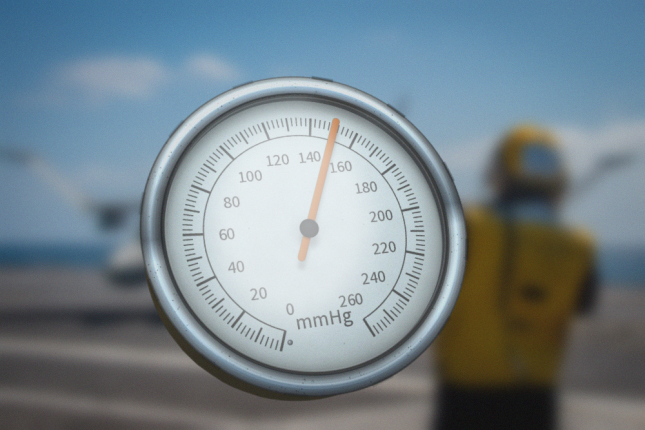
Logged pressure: 150 mmHg
